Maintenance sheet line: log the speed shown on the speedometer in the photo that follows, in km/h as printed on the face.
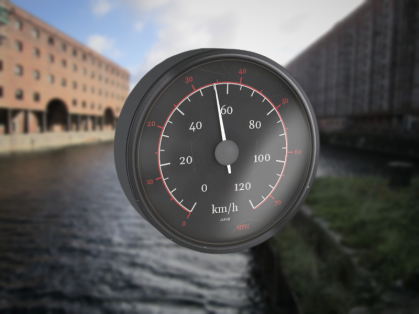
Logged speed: 55 km/h
